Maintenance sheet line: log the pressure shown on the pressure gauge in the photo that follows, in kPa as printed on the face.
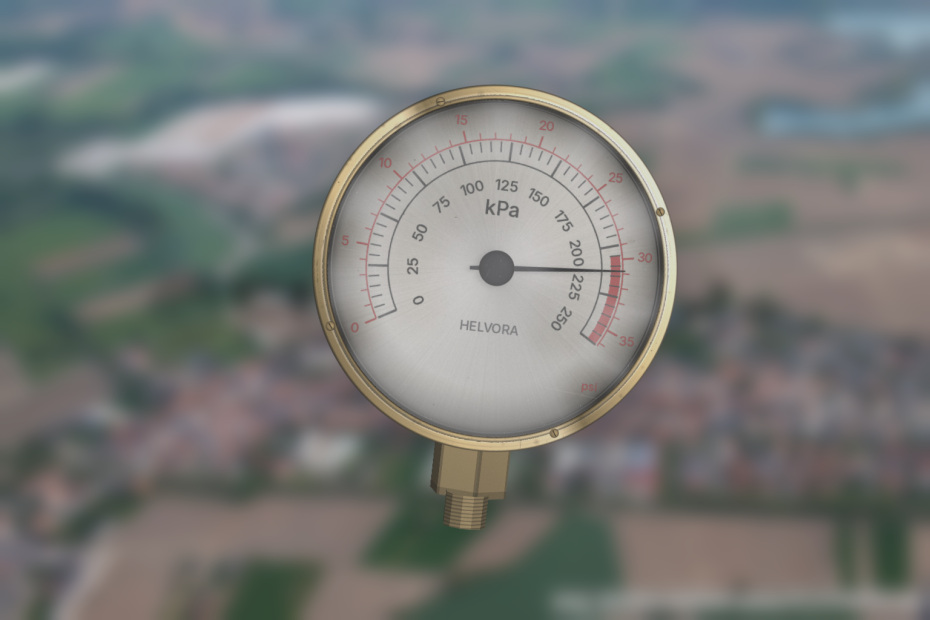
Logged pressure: 212.5 kPa
